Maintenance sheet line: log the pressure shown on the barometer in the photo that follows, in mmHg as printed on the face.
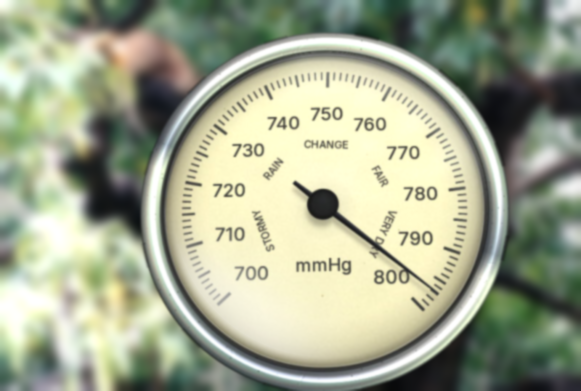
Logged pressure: 797 mmHg
